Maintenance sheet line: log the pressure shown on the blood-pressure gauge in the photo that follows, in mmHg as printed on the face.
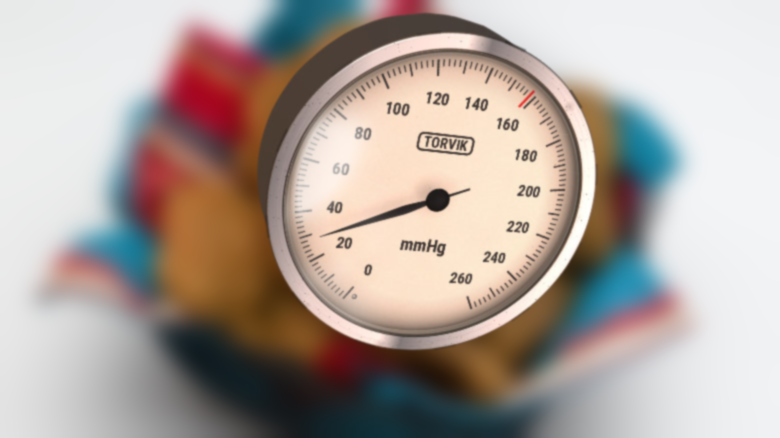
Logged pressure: 30 mmHg
